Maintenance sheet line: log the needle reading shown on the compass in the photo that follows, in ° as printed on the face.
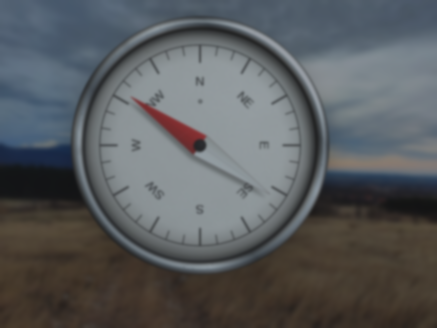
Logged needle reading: 305 °
